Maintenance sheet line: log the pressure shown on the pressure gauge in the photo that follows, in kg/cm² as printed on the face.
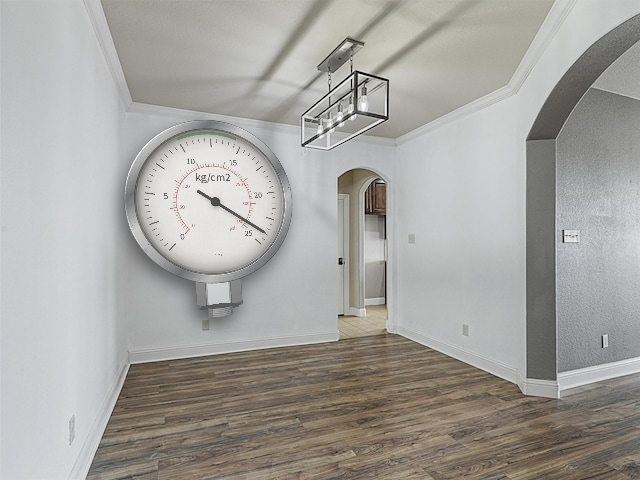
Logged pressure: 24 kg/cm²
